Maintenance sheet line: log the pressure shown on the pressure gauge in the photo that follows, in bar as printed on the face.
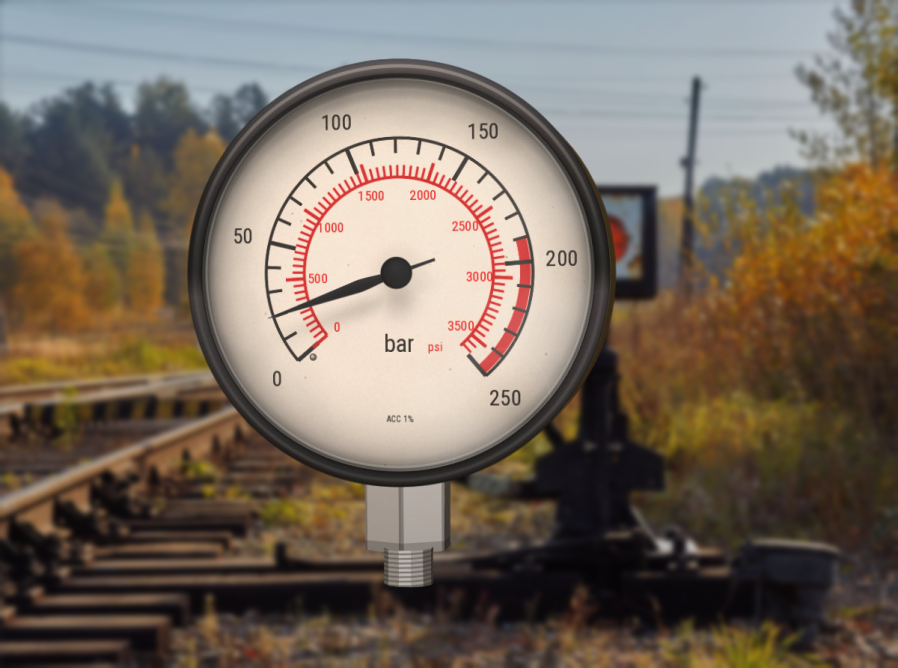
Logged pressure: 20 bar
